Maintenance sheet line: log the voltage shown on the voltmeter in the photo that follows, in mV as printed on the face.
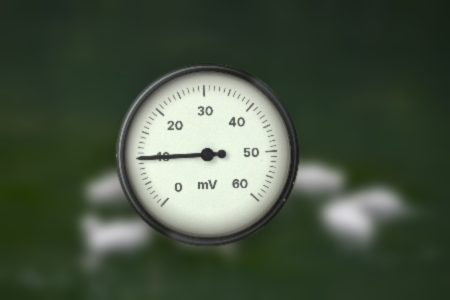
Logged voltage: 10 mV
